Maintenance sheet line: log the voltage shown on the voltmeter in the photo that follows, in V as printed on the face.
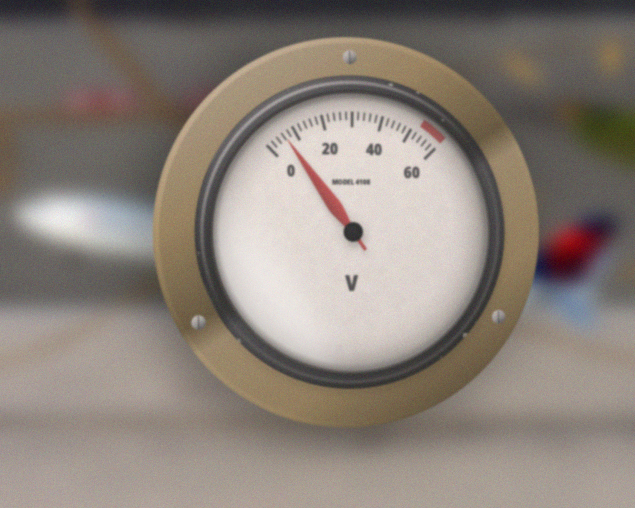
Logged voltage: 6 V
